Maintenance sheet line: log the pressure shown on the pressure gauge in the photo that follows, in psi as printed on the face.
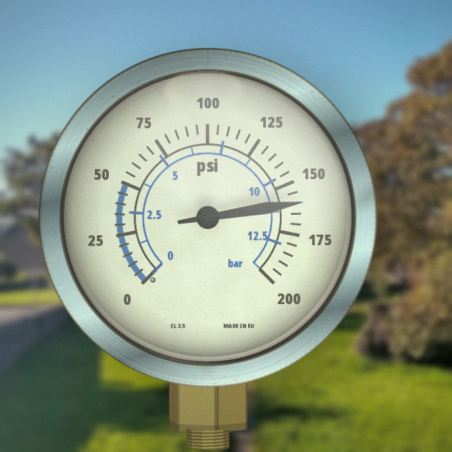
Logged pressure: 160 psi
